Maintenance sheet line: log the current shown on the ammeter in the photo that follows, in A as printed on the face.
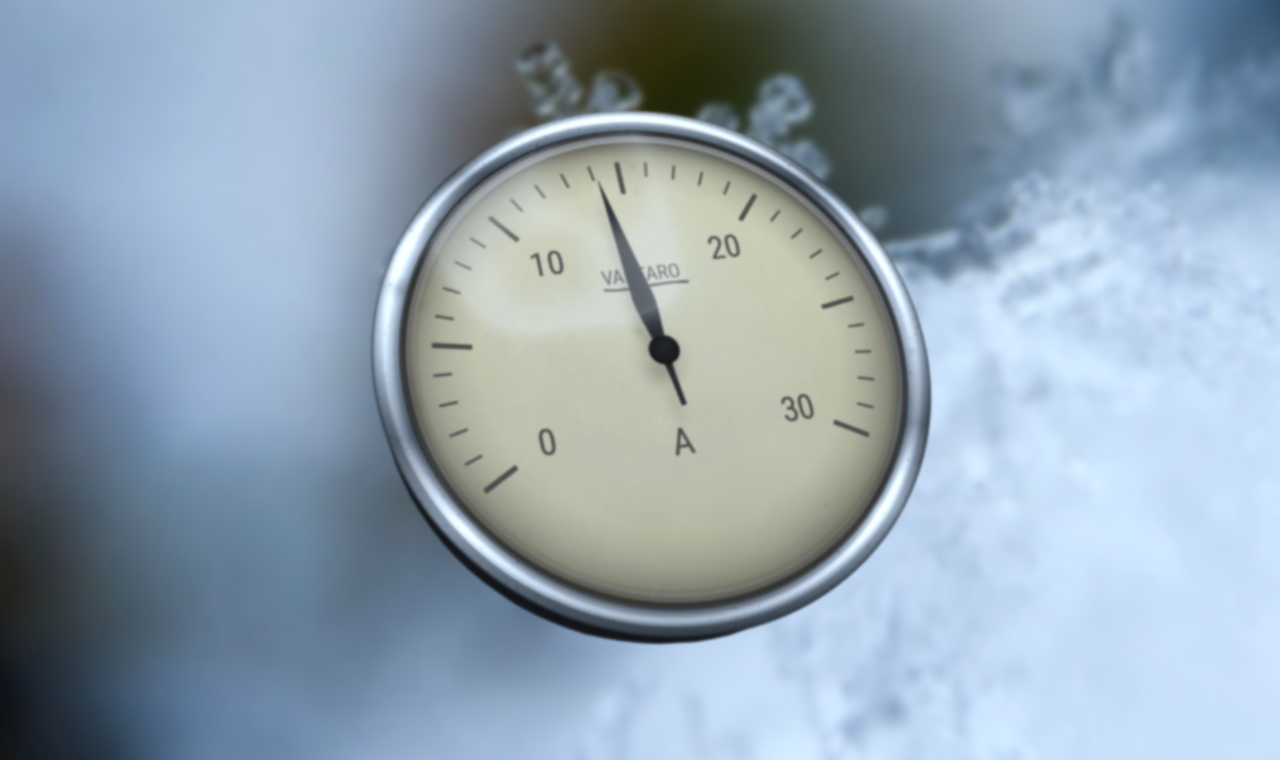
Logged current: 14 A
